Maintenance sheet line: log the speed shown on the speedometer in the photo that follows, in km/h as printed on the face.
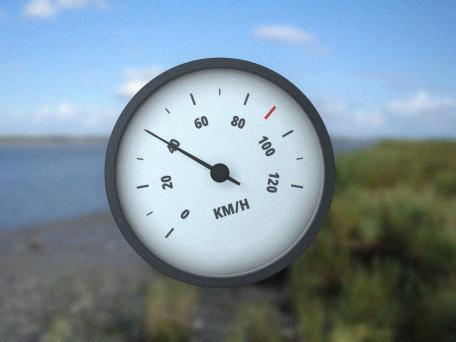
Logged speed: 40 km/h
